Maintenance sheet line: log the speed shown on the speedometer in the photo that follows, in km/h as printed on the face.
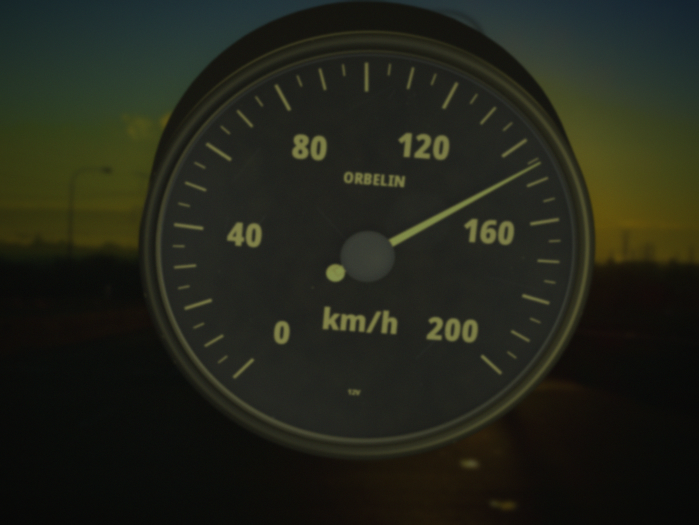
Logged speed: 145 km/h
